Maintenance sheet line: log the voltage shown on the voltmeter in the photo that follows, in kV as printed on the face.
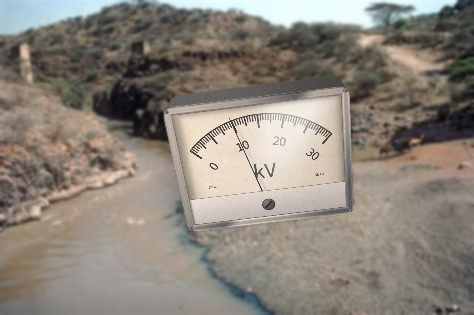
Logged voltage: 10 kV
